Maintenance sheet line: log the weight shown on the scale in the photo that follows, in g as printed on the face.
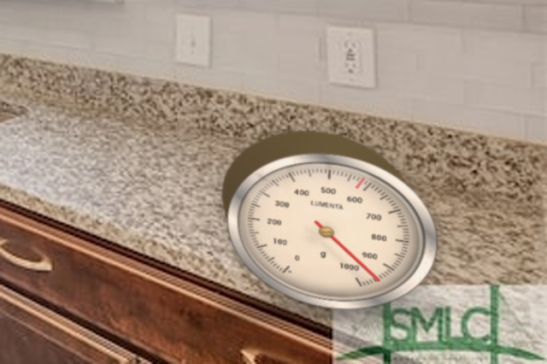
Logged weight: 950 g
